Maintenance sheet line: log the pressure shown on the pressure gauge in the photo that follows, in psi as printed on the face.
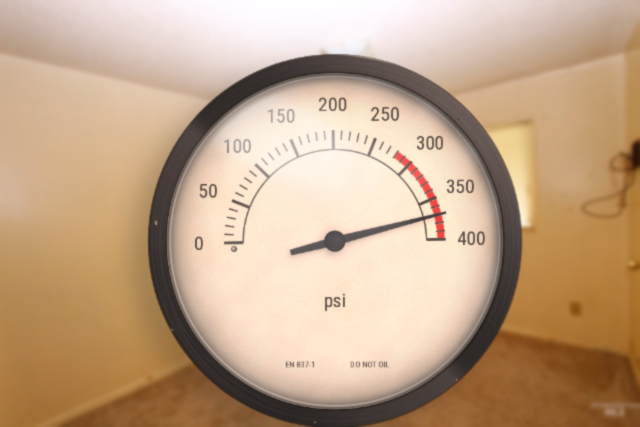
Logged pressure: 370 psi
